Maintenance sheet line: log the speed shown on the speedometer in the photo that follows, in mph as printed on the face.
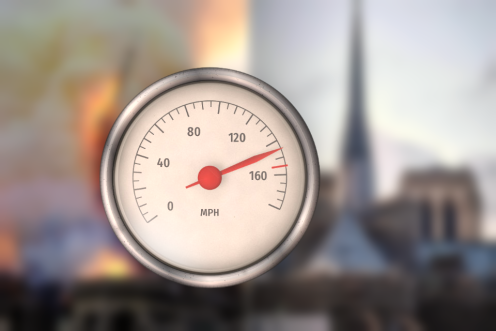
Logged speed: 145 mph
